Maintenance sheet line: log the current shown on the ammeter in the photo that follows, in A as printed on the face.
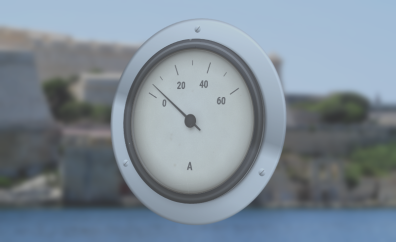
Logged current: 5 A
